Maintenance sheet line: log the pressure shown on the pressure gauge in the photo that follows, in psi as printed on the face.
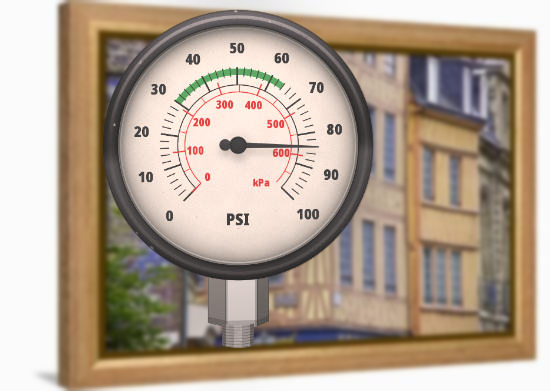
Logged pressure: 84 psi
